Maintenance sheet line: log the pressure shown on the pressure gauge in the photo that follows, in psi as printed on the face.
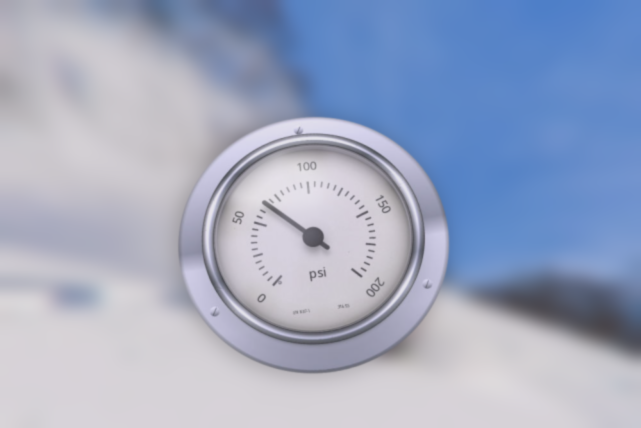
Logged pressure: 65 psi
